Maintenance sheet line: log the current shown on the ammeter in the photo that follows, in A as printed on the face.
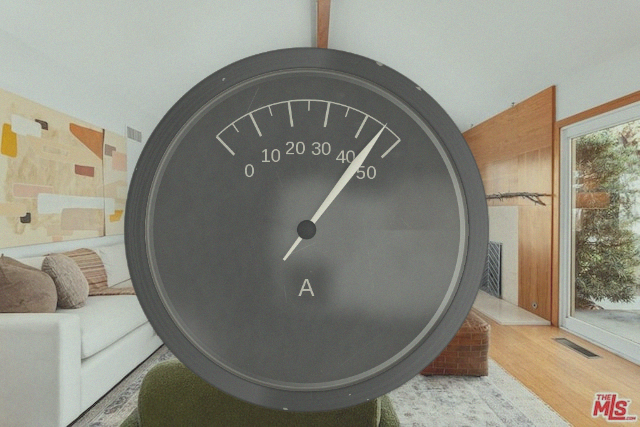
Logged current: 45 A
